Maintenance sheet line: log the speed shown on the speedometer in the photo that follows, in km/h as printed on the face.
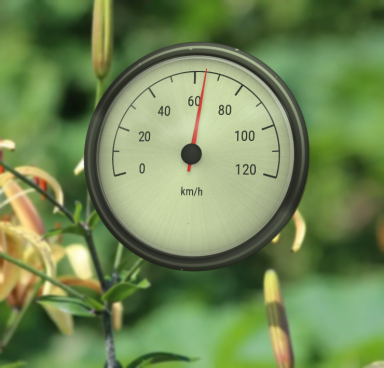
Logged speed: 65 km/h
